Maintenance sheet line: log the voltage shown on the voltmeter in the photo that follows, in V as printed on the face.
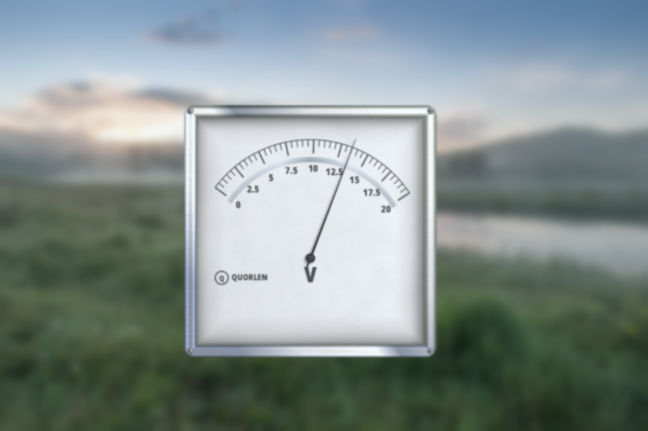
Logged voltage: 13.5 V
